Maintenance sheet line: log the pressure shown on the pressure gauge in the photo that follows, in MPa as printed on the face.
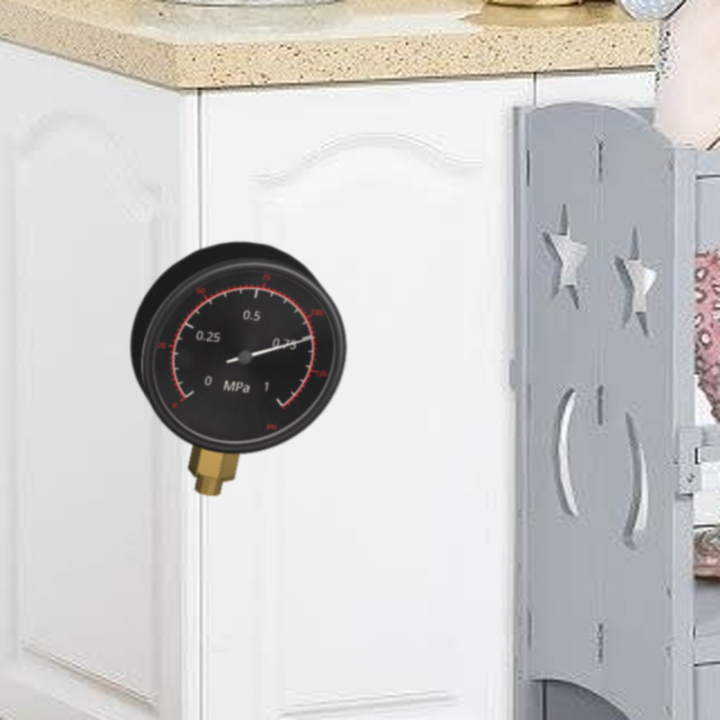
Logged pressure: 0.75 MPa
